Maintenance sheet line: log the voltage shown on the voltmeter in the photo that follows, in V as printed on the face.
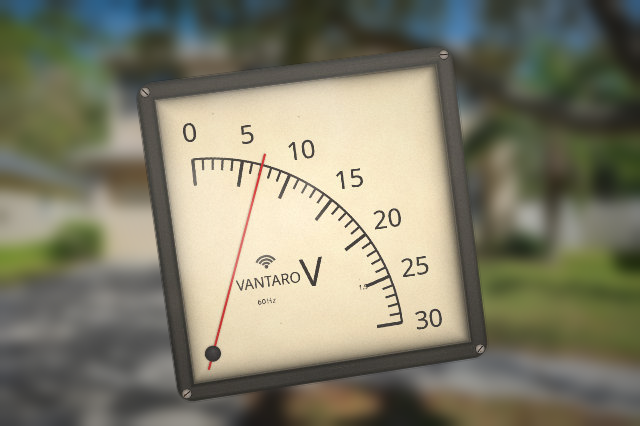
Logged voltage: 7 V
